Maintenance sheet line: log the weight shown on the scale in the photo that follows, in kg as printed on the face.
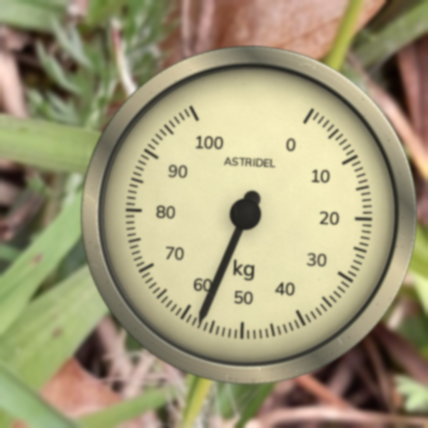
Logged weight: 57 kg
